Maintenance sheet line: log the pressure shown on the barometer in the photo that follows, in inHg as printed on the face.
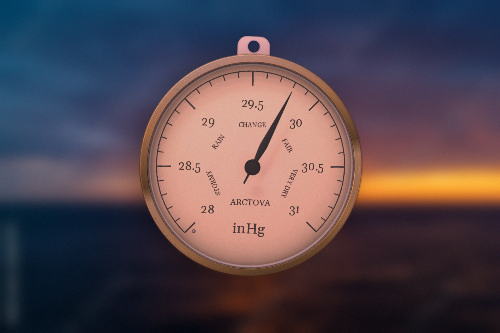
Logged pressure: 29.8 inHg
